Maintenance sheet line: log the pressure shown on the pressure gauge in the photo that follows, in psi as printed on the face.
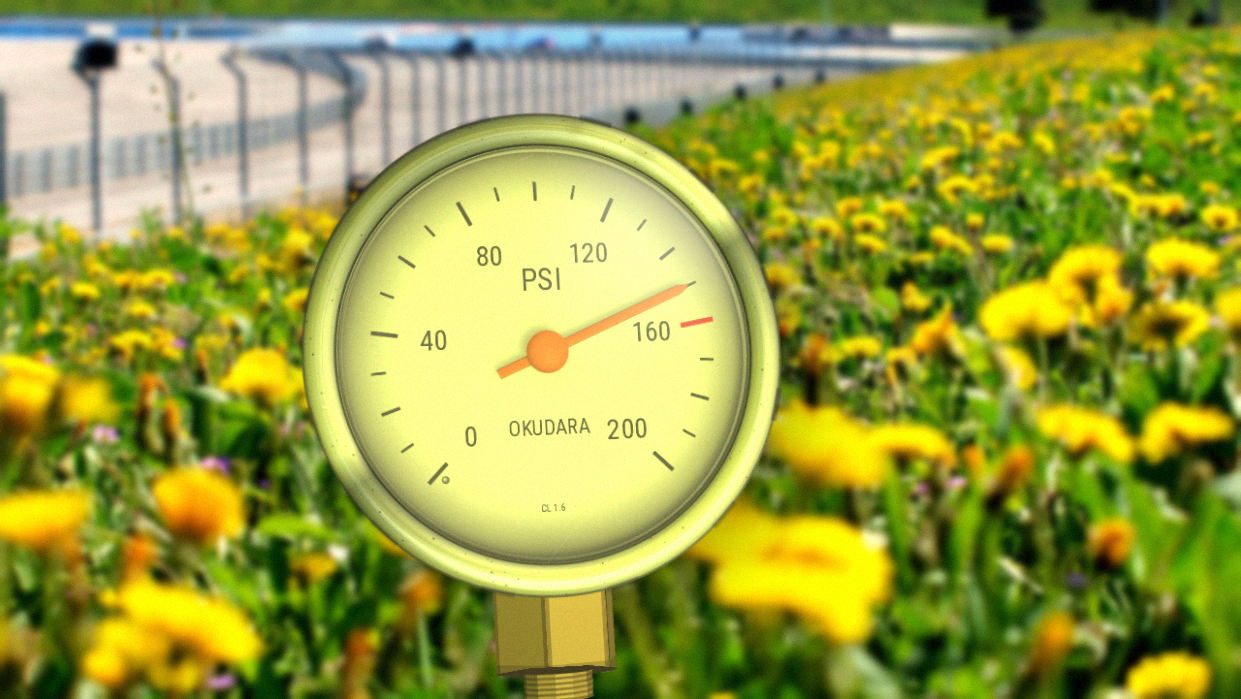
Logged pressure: 150 psi
